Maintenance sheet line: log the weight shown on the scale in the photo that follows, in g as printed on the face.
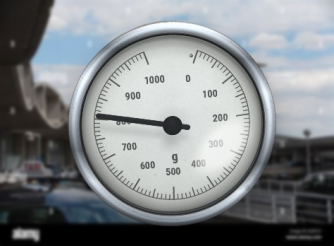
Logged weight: 810 g
